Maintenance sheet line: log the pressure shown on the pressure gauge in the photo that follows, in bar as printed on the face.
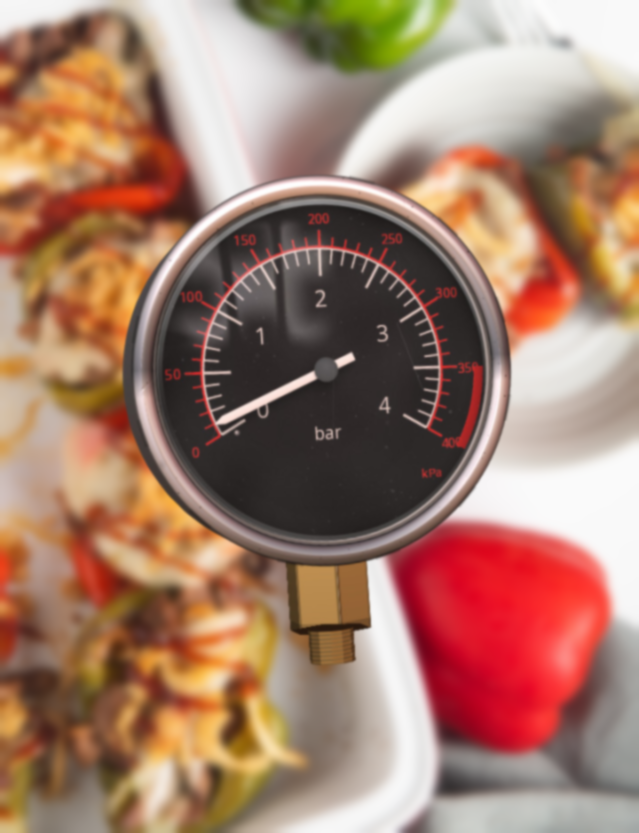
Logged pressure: 0.1 bar
